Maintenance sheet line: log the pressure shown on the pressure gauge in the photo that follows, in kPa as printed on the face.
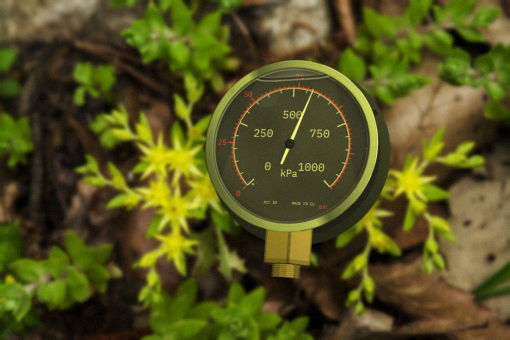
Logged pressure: 575 kPa
